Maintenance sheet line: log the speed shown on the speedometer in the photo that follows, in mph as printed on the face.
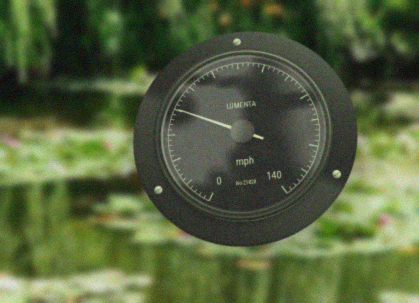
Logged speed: 40 mph
